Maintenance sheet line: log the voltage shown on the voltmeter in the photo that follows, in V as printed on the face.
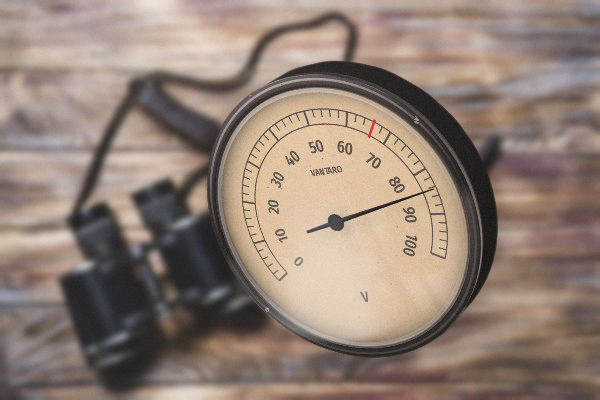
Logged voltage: 84 V
